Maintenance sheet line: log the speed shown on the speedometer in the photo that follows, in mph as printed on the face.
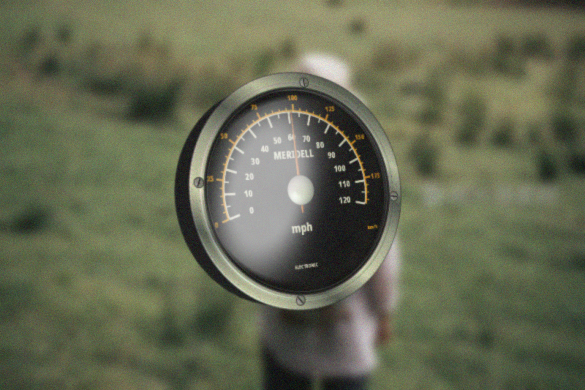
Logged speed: 60 mph
